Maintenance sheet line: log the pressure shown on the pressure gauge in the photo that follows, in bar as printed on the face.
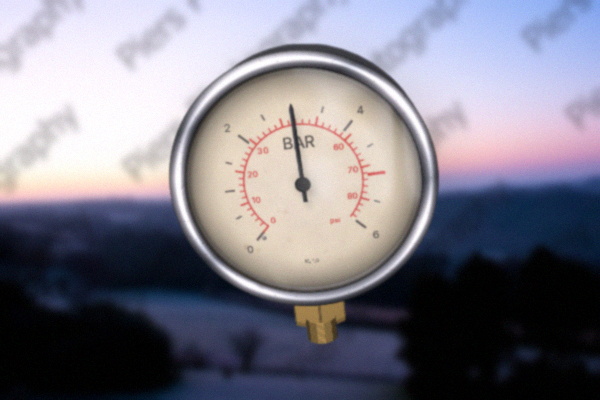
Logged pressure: 3 bar
